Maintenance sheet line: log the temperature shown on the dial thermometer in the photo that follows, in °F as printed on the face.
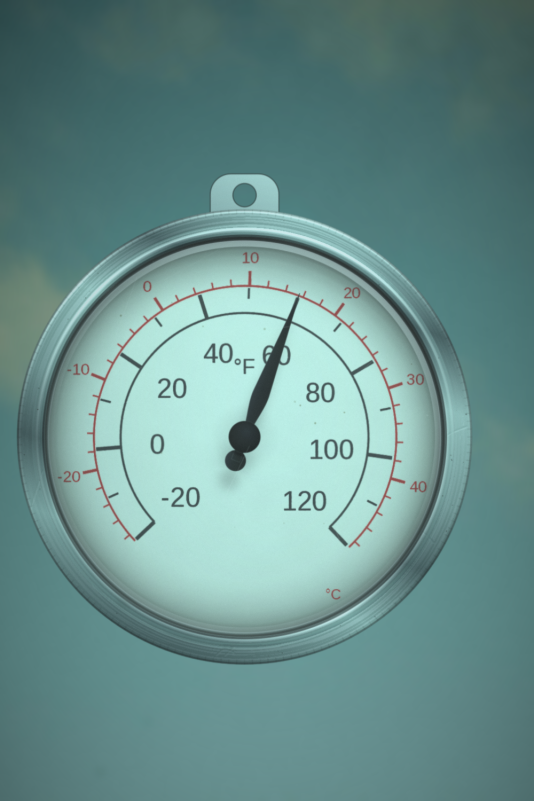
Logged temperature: 60 °F
